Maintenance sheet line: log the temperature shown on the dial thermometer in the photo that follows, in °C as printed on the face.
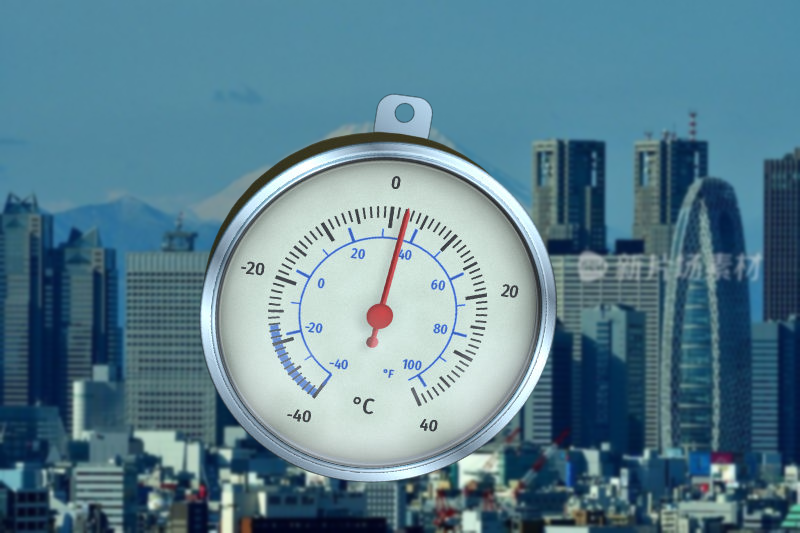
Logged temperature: 2 °C
